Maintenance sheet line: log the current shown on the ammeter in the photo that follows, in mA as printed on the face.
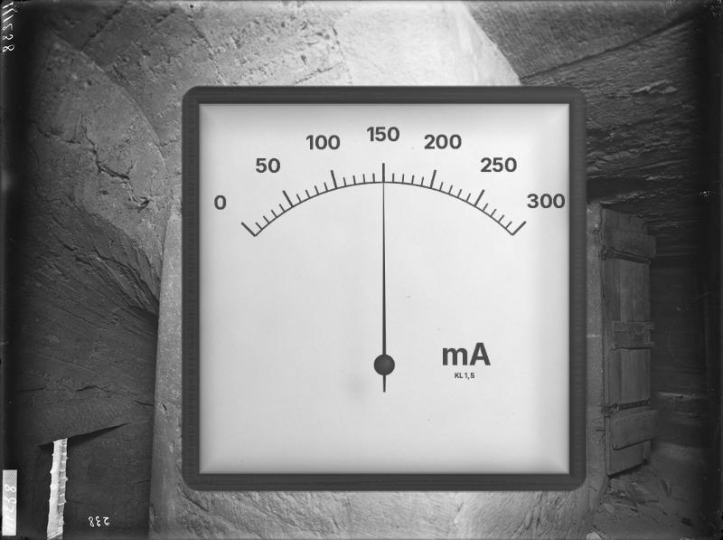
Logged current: 150 mA
